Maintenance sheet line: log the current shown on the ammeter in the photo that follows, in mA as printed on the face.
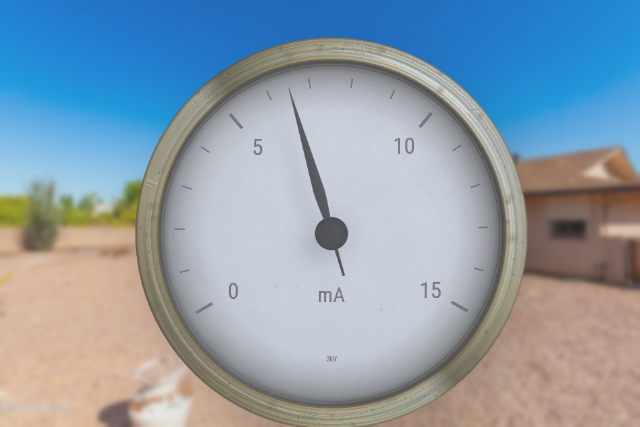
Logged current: 6.5 mA
